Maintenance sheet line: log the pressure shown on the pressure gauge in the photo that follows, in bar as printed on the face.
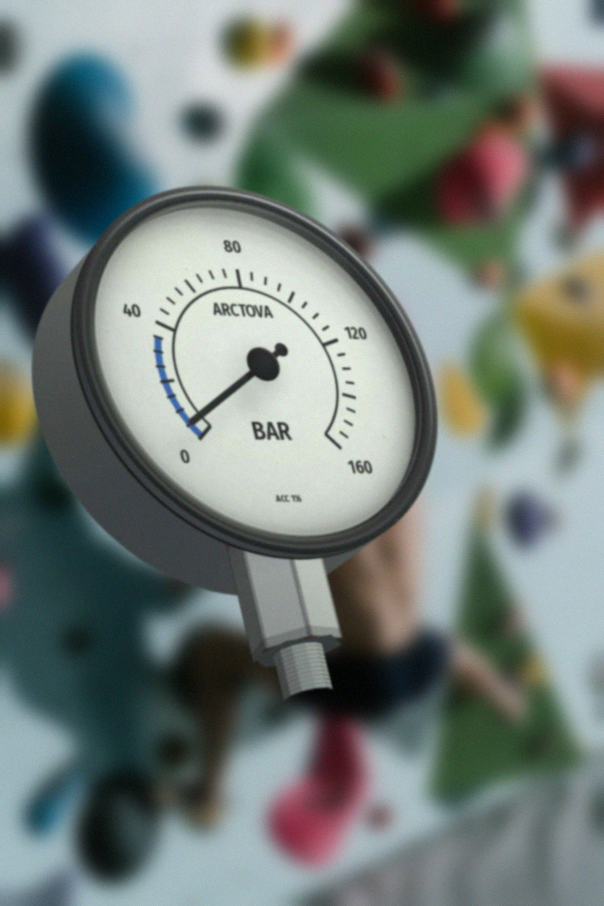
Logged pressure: 5 bar
